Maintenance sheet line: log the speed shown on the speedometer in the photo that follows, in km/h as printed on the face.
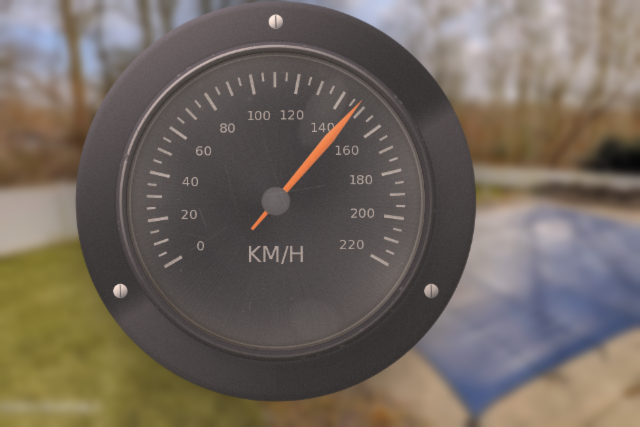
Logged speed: 147.5 km/h
